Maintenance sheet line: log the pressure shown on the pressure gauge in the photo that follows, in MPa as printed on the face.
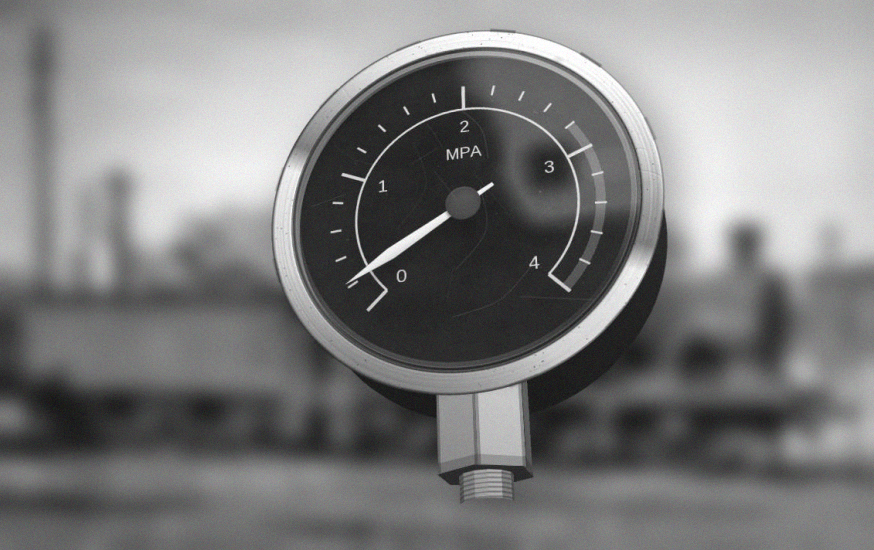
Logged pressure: 0.2 MPa
